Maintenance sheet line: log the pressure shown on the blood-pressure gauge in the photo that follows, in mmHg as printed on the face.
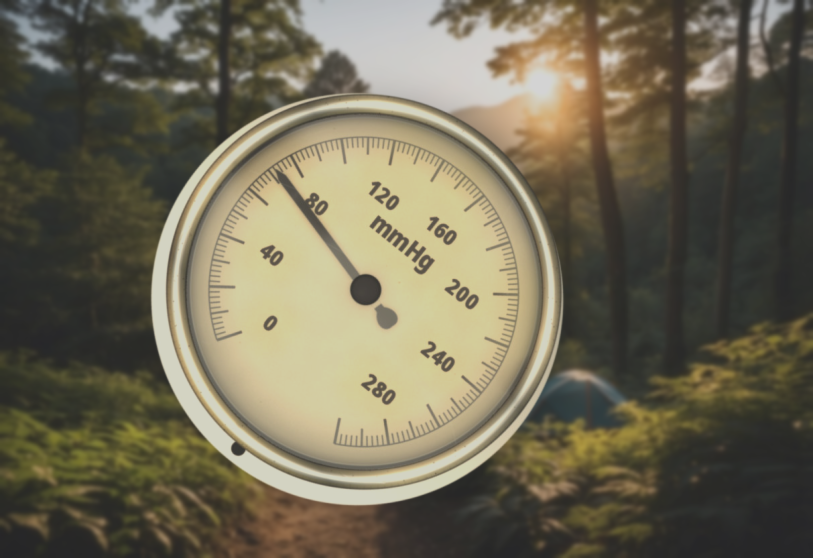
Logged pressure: 72 mmHg
